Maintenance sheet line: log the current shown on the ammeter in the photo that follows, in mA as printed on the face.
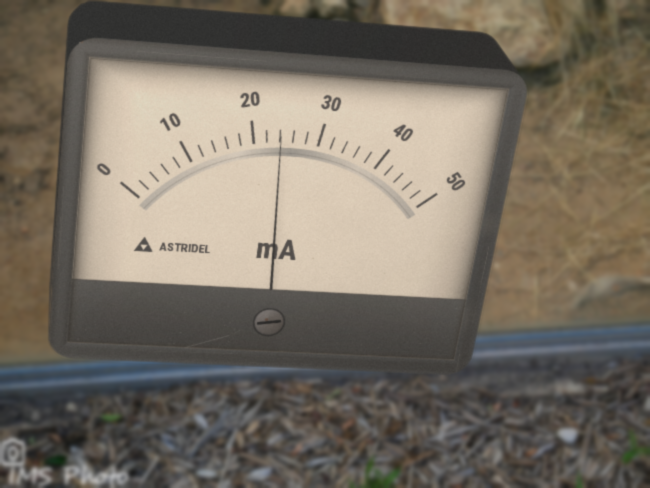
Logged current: 24 mA
